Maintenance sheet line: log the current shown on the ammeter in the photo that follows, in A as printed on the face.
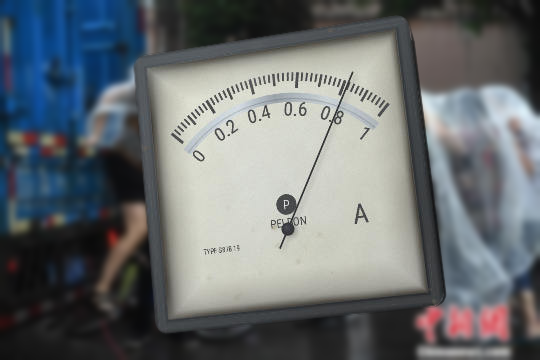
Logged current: 0.82 A
